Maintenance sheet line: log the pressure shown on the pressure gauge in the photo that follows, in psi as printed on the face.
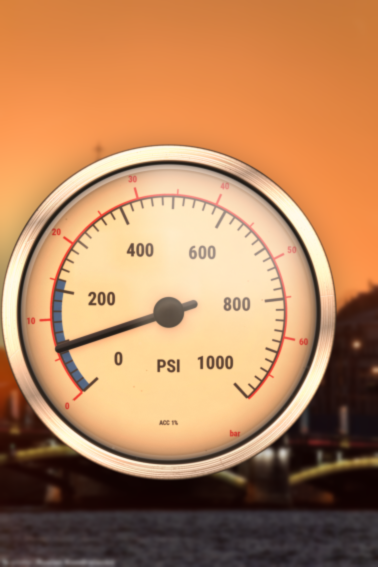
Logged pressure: 90 psi
